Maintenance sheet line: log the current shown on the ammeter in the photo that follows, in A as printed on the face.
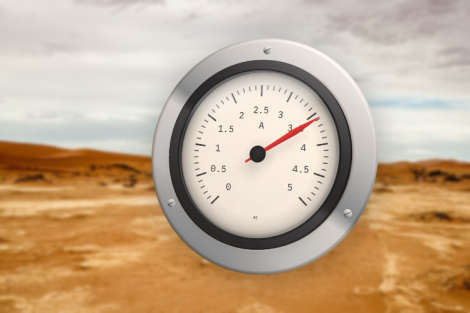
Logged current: 3.6 A
